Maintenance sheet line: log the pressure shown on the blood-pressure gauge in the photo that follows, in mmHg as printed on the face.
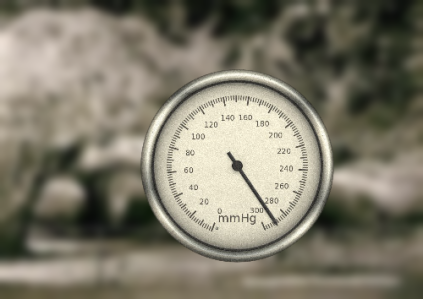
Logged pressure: 290 mmHg
